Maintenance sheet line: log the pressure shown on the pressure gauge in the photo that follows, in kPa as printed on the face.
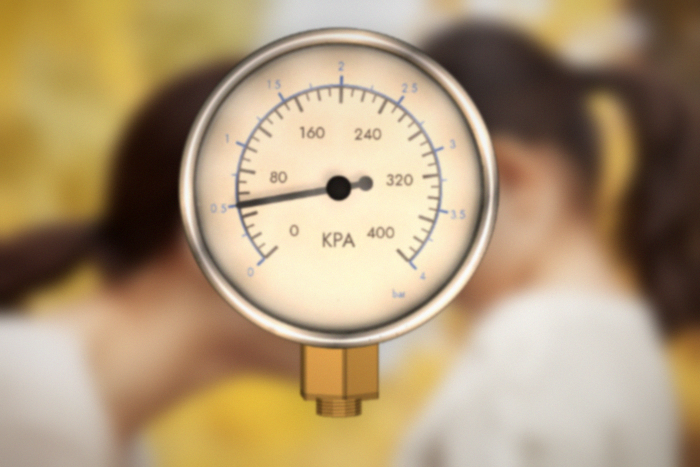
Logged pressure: 50 kPa
